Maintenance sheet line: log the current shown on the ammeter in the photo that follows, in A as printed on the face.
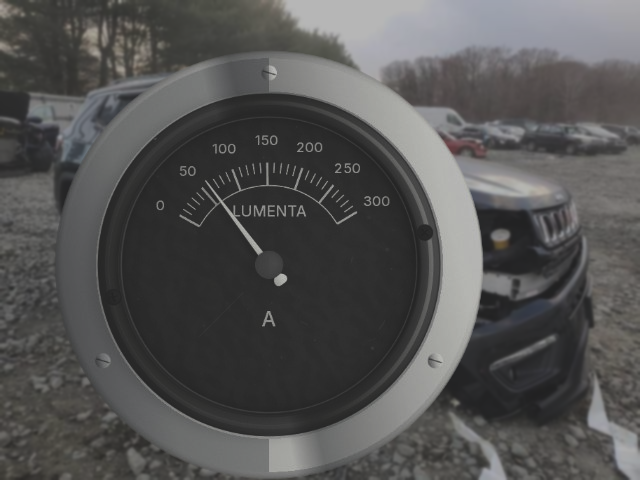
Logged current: 60 A
